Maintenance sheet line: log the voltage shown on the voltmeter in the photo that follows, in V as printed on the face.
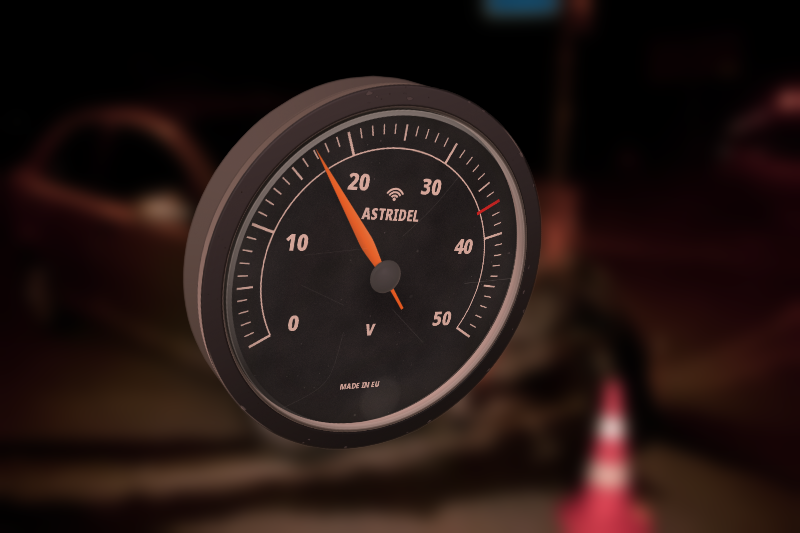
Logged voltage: 17 V
